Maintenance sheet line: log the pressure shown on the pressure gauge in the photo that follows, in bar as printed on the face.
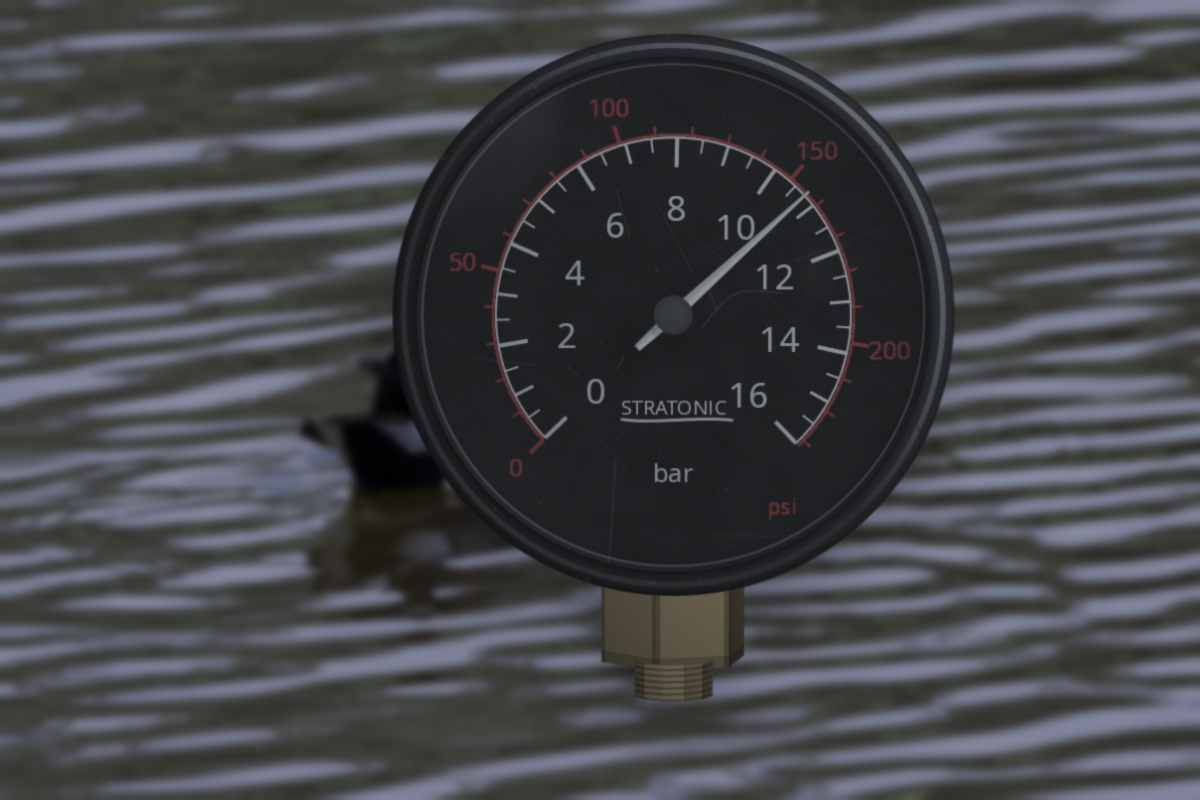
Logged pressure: 10.75 bar
